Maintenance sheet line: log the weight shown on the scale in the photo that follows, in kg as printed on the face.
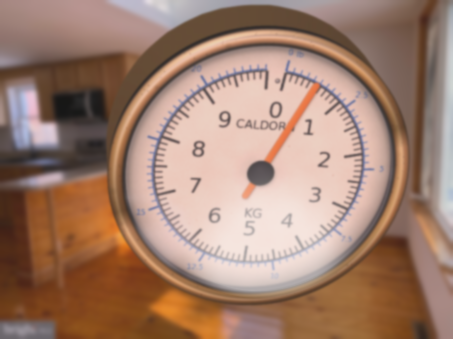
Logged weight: 0.5 kg
